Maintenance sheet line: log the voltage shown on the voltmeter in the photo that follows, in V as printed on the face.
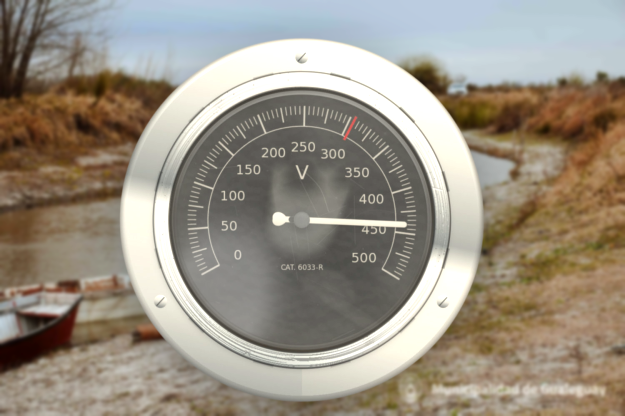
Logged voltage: 440 V
